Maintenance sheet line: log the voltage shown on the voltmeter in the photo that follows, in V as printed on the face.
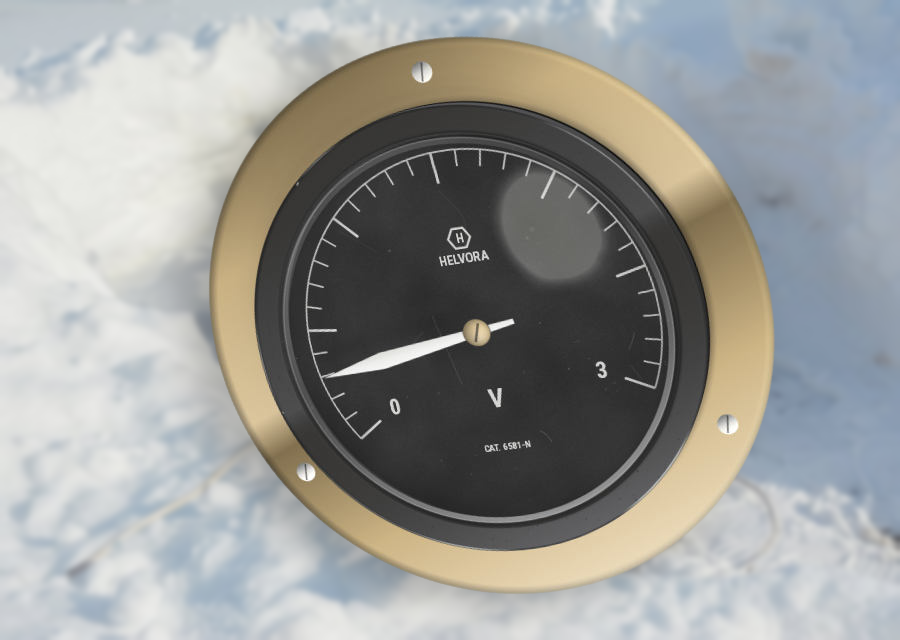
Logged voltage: 0.3 V
